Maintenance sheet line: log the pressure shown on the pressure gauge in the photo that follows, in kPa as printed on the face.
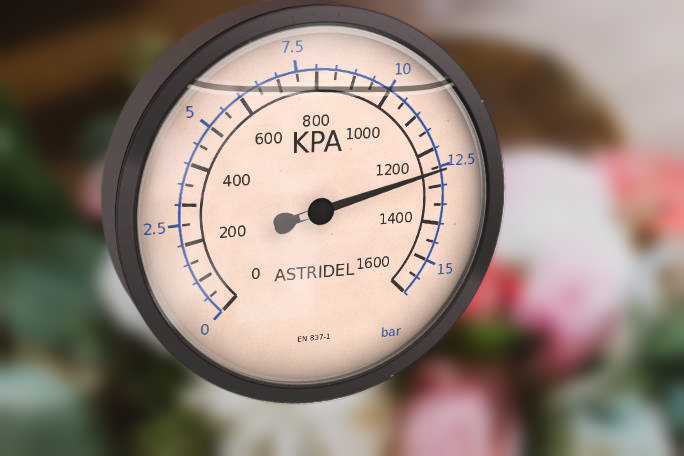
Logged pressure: 1250 kPa
